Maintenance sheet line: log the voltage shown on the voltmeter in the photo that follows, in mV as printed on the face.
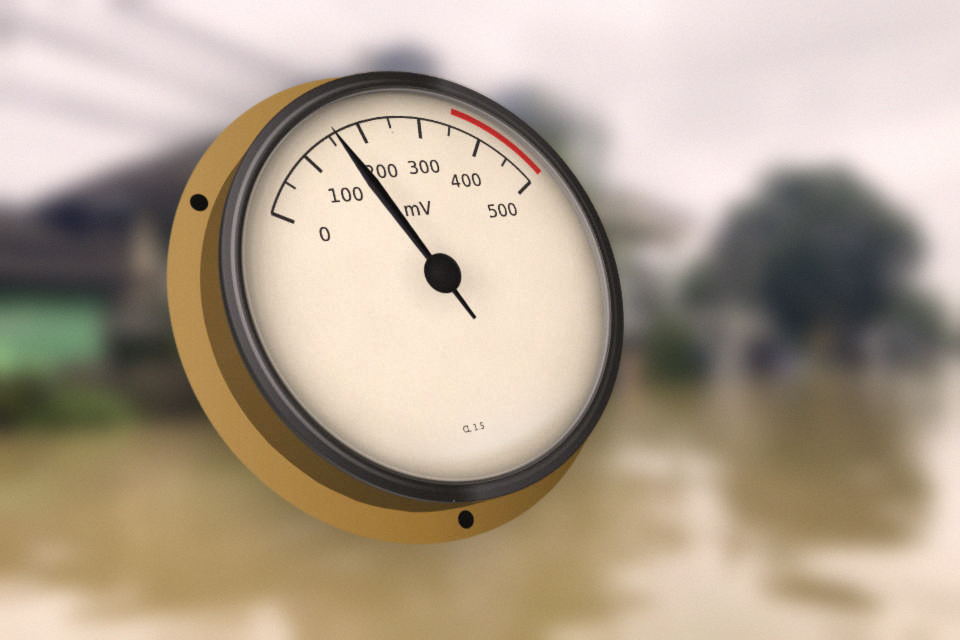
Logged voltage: 150 mV
